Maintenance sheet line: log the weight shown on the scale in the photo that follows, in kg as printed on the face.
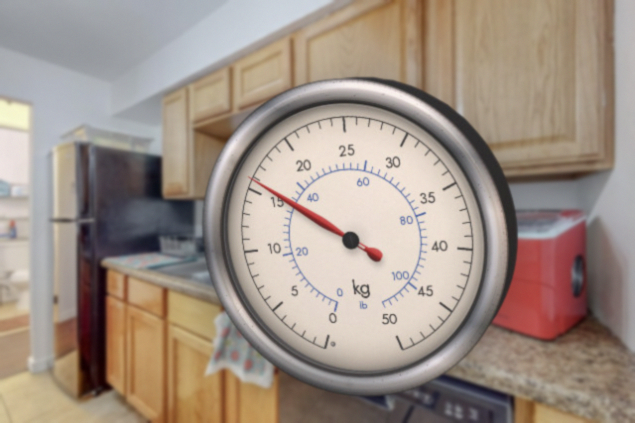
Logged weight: 16 kg
